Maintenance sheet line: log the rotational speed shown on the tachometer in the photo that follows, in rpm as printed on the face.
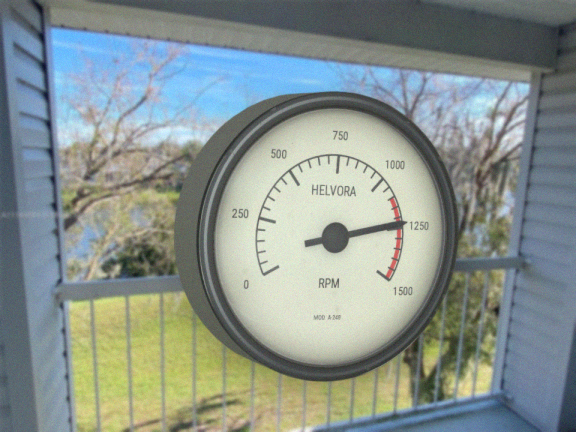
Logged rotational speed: 1225 rpm
